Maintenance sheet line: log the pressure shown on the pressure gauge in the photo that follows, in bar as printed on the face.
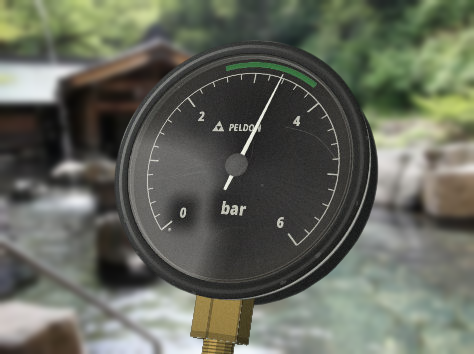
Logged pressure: 3.4 bar
